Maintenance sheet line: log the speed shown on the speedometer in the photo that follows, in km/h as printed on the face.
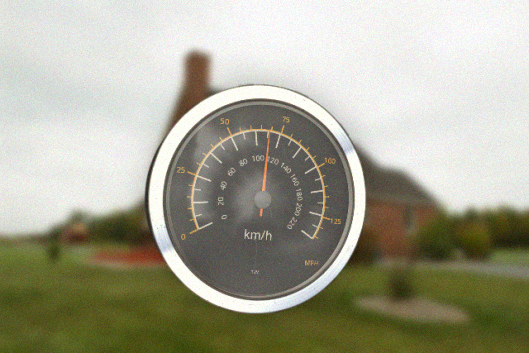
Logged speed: 110 km/h
